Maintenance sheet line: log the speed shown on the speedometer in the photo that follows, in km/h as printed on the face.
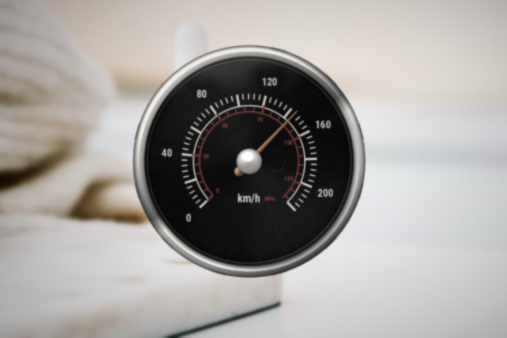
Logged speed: 144 km/h
